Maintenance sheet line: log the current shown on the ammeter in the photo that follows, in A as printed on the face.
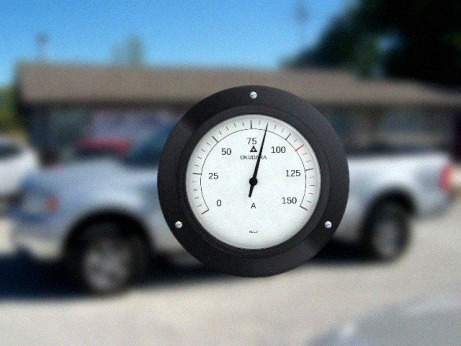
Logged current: 85 A
